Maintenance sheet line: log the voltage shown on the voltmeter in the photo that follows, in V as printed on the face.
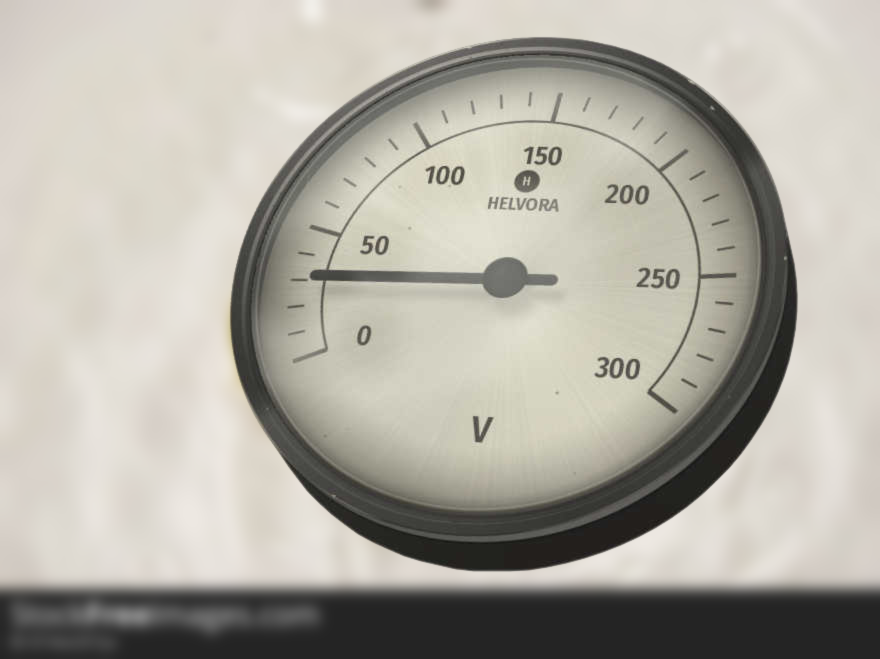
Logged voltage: 30 V
